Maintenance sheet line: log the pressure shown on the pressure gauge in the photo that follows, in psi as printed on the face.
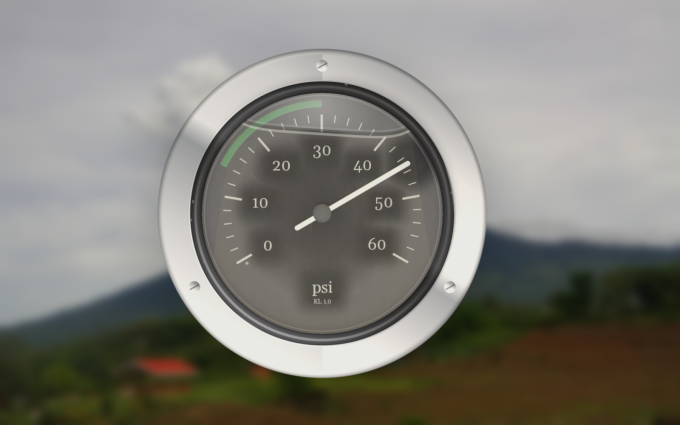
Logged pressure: 45 psi
